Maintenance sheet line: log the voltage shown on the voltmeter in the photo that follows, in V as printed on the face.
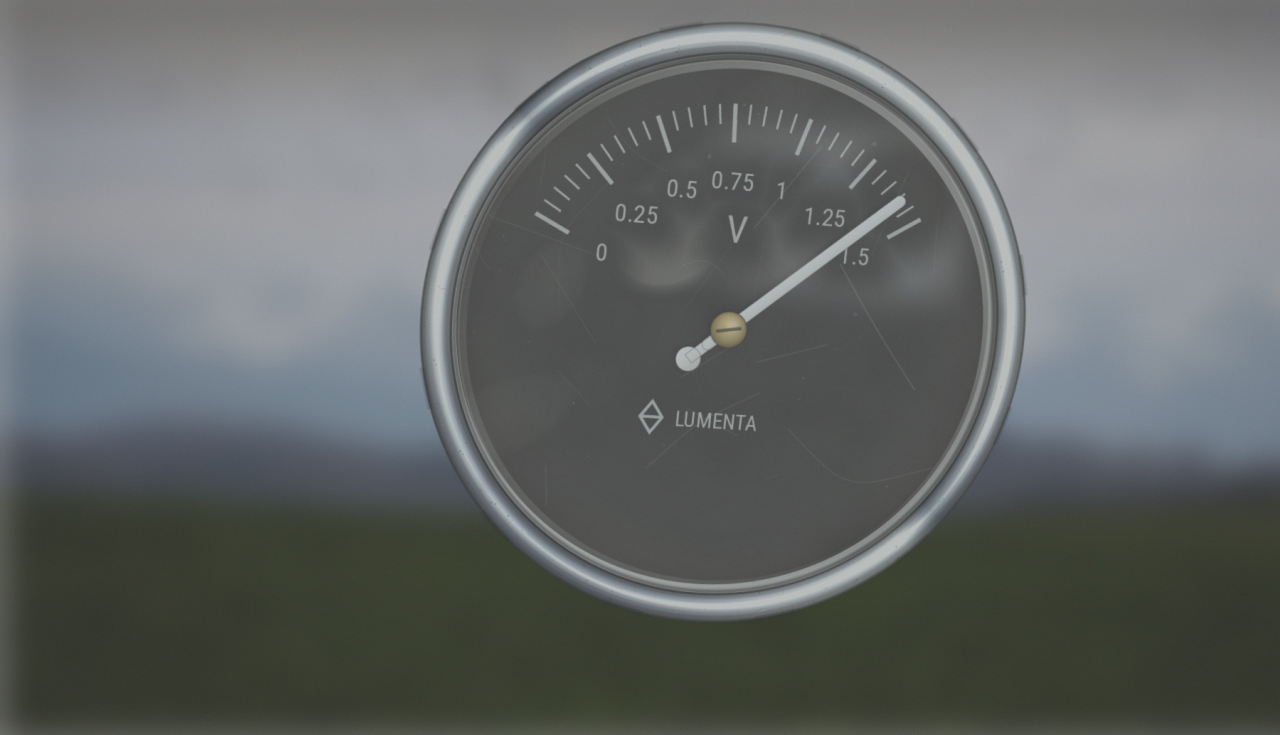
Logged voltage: 1.4 V
